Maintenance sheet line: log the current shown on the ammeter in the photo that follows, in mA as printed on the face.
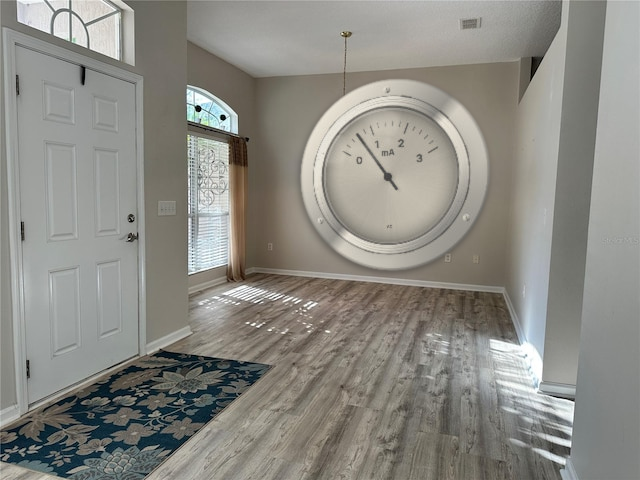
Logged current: 0.6 mA
